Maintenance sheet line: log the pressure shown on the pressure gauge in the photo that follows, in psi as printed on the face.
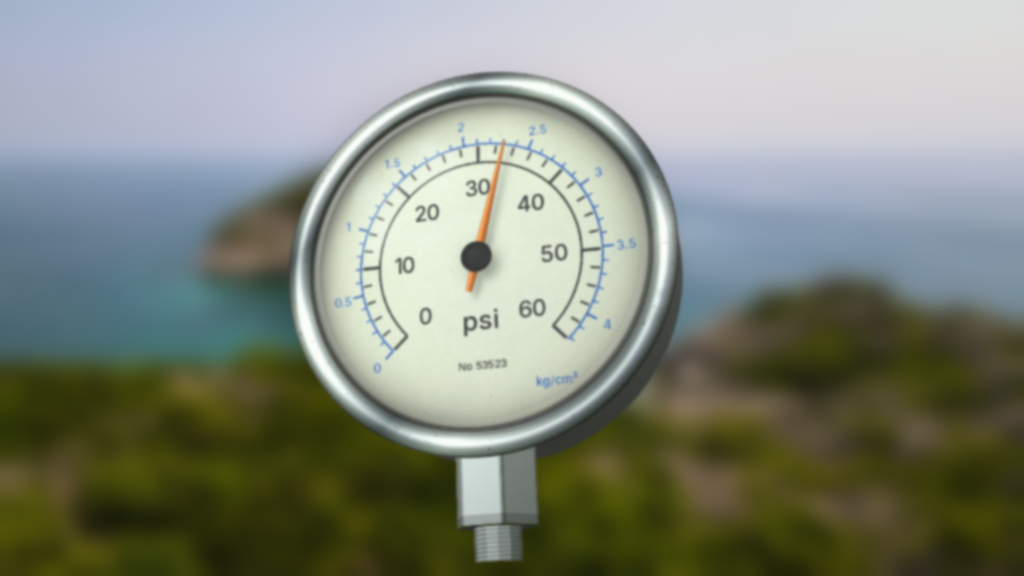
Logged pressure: 33 psi
